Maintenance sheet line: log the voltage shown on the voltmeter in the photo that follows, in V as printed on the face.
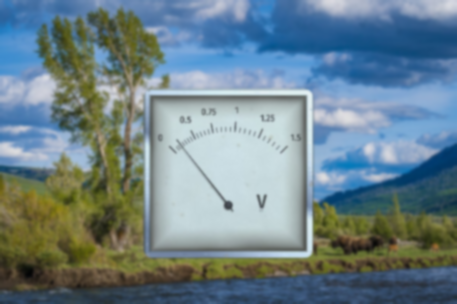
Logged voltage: 0.25 V
